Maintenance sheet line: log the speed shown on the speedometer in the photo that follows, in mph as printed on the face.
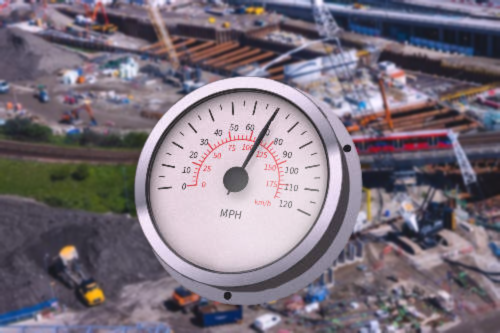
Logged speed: 70 mph
